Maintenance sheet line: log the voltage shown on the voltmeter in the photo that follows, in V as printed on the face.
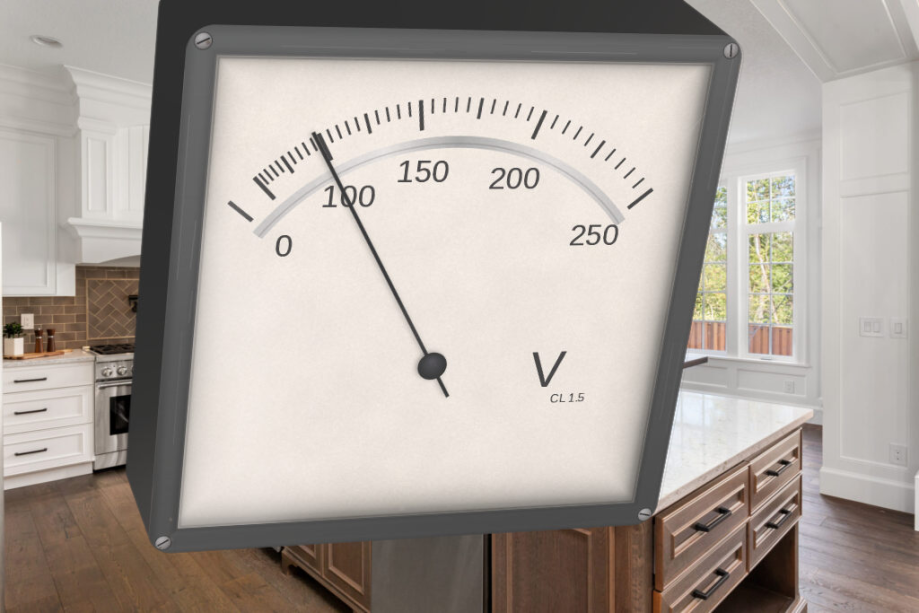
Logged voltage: 97.5 V
